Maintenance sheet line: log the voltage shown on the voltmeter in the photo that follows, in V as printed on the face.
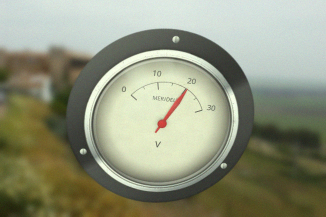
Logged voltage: 20 V
